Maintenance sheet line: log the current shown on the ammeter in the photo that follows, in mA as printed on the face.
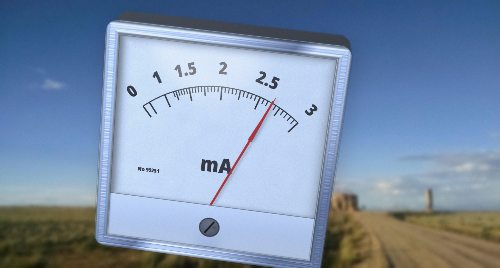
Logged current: 2.65 mA
